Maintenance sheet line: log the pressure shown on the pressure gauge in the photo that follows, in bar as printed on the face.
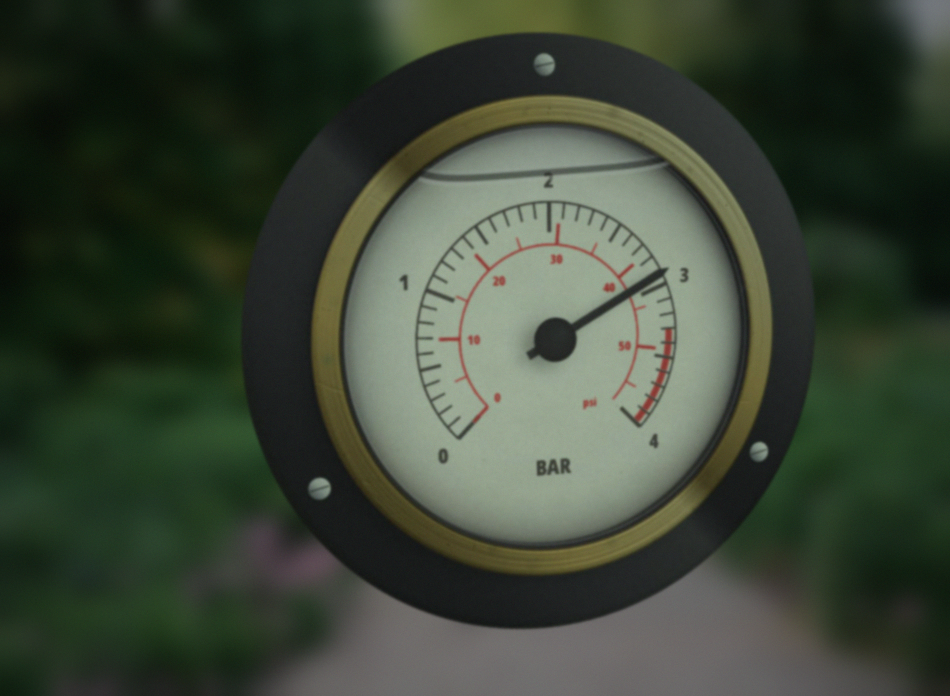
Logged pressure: 2.9 bar
